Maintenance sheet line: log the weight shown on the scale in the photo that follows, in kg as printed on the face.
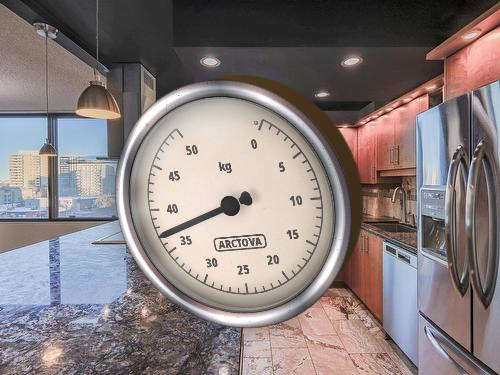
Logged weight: 37 kg
